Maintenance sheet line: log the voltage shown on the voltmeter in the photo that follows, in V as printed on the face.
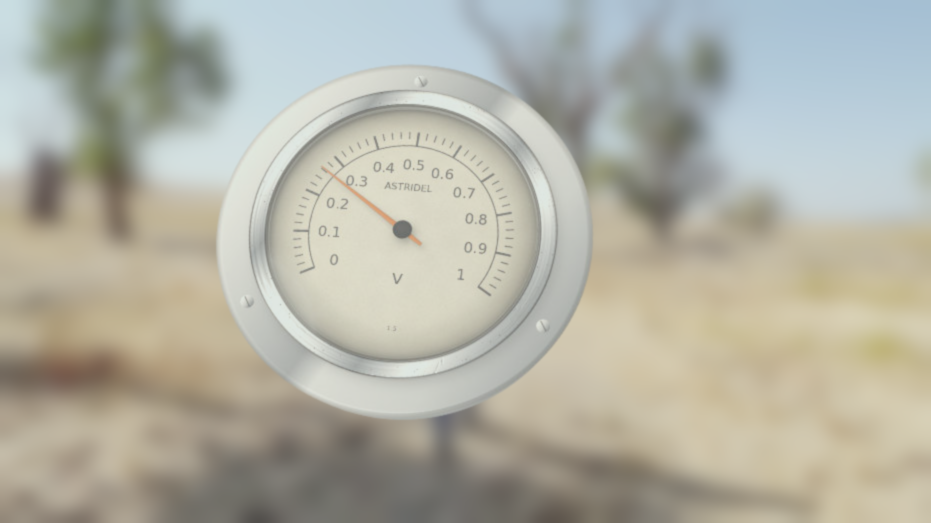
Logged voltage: 0.26 V
